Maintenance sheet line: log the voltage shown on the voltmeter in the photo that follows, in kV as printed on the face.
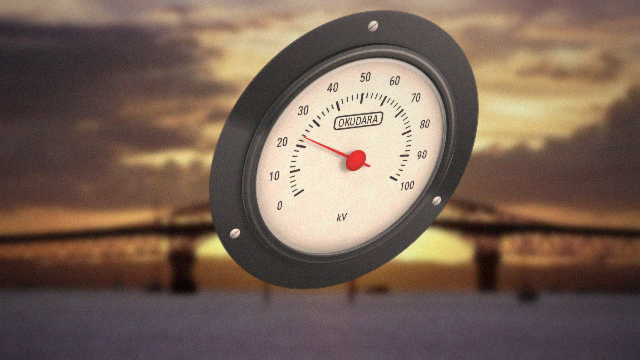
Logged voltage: 24 kV
